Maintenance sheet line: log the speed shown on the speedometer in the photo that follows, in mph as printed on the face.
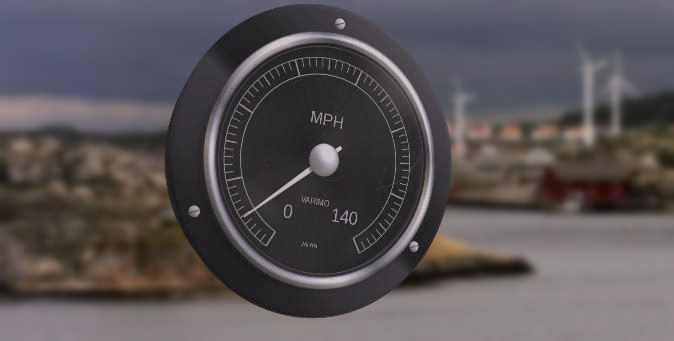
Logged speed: 10 mph
